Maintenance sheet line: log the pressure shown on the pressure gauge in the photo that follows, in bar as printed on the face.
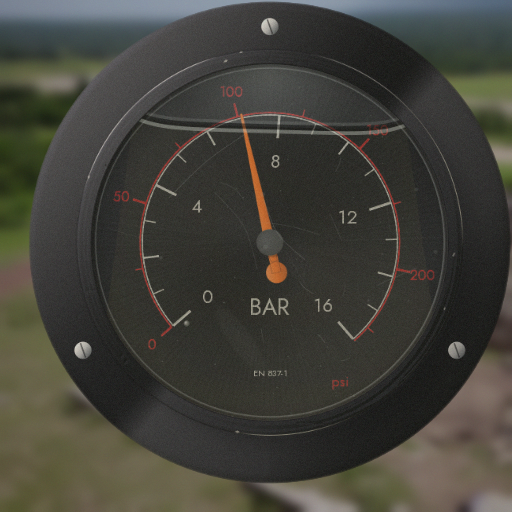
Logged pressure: 7 bar
